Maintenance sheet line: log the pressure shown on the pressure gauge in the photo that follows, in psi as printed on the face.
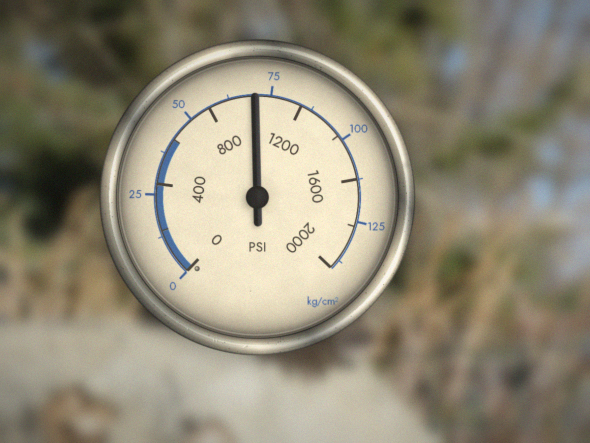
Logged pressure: 1000 psi
